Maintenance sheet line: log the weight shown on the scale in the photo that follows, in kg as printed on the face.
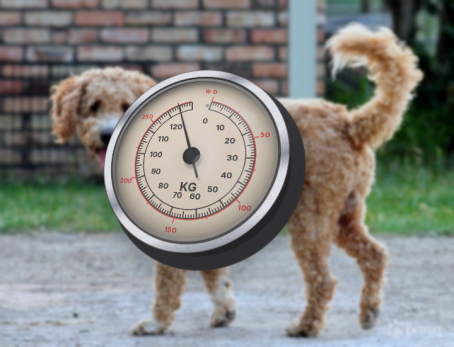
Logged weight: 125 kg
